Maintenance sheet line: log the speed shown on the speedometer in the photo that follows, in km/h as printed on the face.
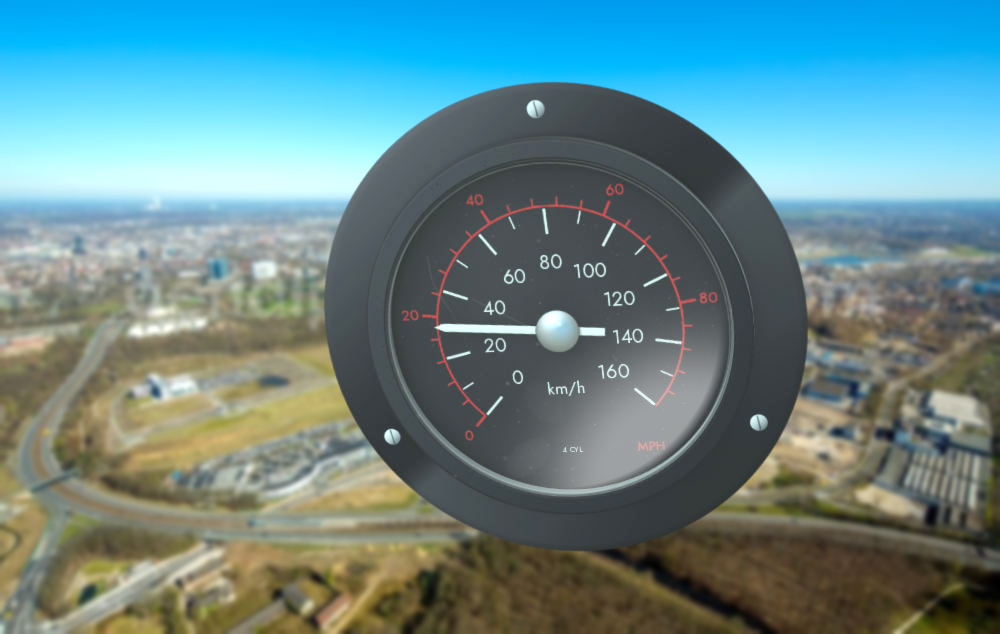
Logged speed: 30 km/h
